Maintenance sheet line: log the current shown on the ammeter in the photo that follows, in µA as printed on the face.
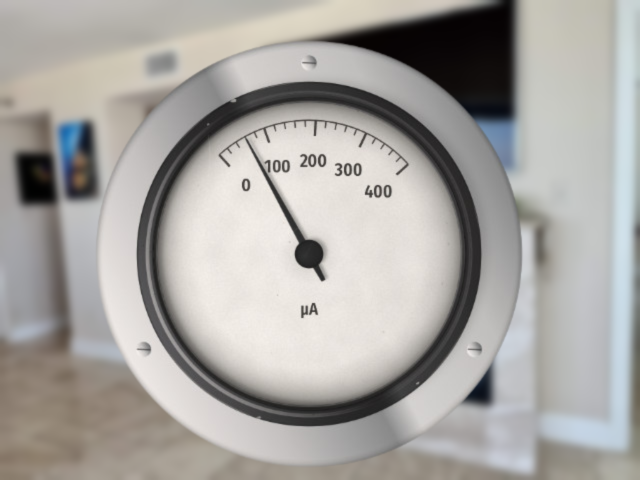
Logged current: 60 µA
